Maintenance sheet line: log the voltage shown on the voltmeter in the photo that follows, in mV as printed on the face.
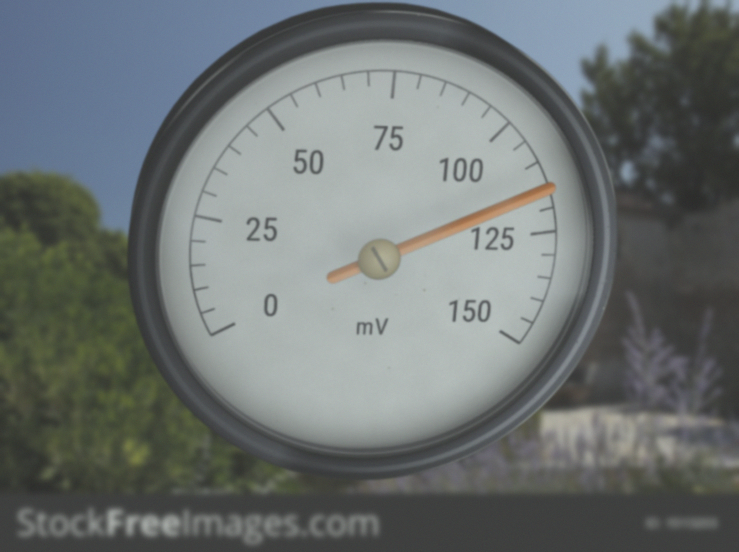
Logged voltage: 115 mV
